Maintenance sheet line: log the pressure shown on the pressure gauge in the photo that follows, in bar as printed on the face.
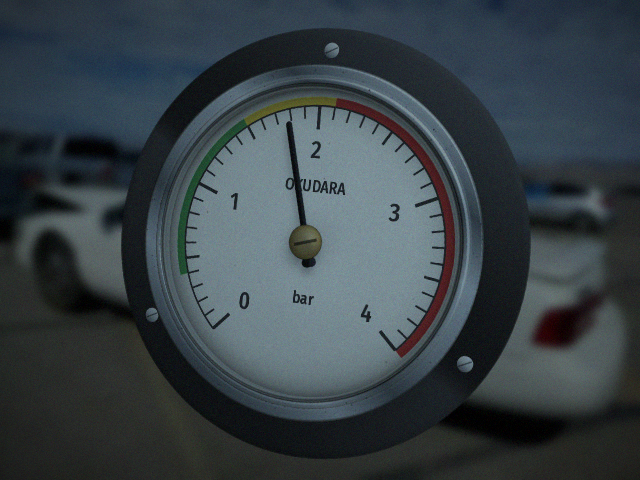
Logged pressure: 1.8 bar
